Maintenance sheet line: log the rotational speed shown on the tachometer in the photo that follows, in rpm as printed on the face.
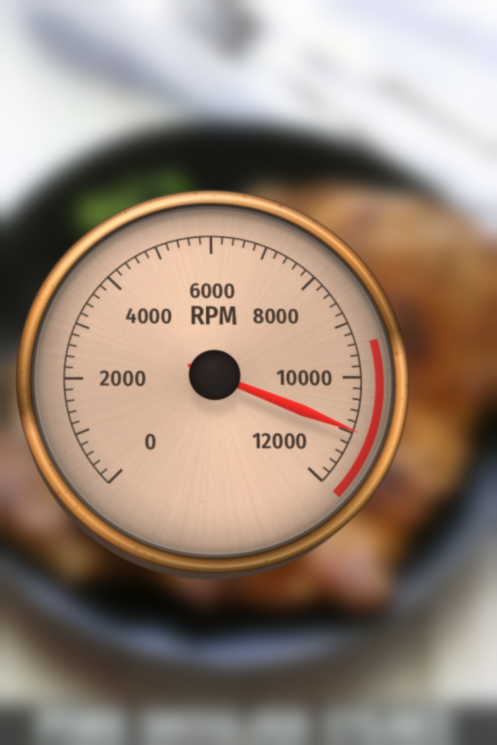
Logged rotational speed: 11000 rpm
